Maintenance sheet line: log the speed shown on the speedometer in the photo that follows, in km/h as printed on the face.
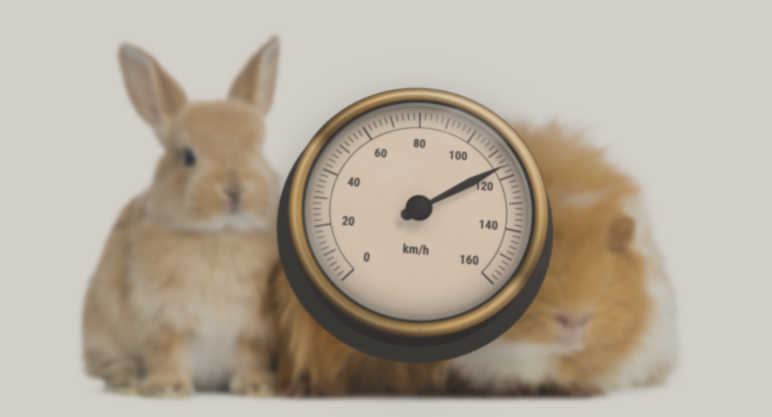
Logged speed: 116 km/h
